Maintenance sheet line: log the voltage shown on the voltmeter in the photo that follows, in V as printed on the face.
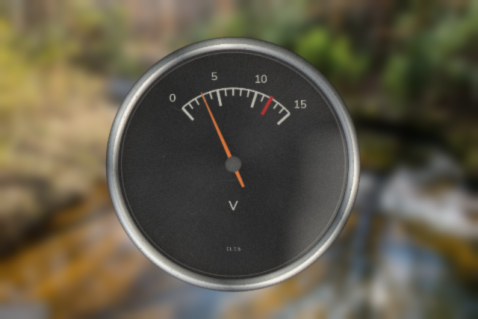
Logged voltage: 3 V
